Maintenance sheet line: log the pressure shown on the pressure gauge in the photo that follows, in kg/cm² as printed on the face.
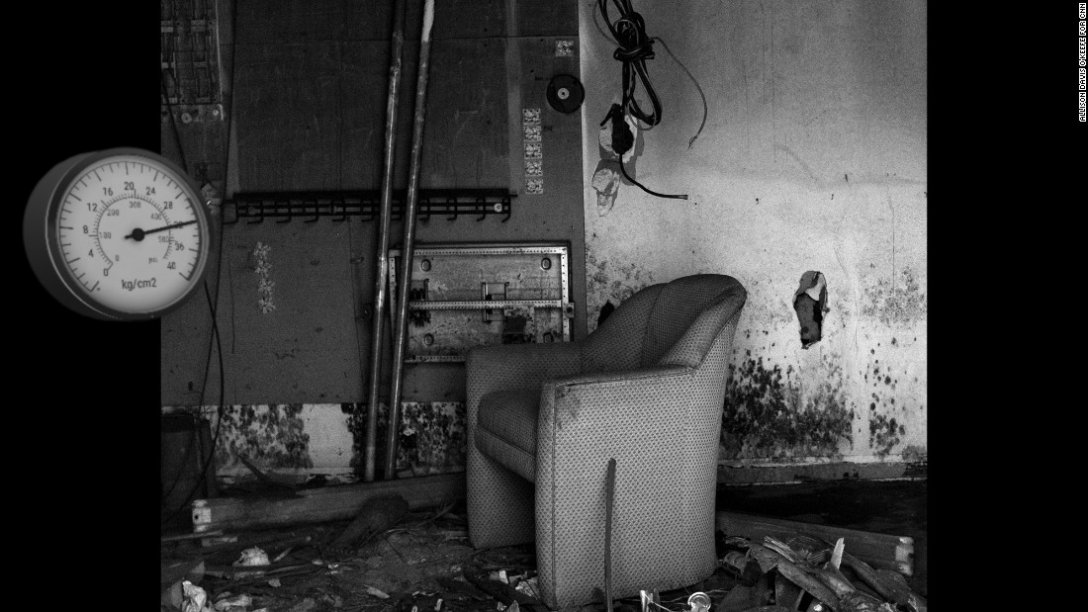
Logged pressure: 32 kg/cm²
